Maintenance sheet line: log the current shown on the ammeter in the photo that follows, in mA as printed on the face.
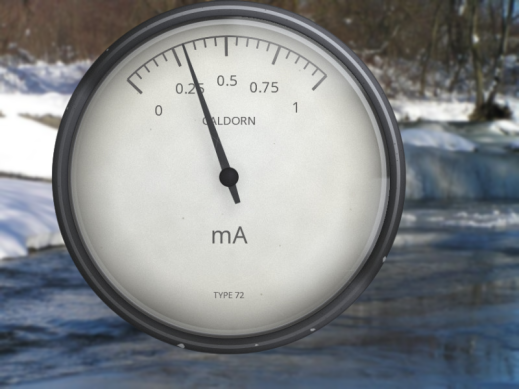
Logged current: 0.3 mA
